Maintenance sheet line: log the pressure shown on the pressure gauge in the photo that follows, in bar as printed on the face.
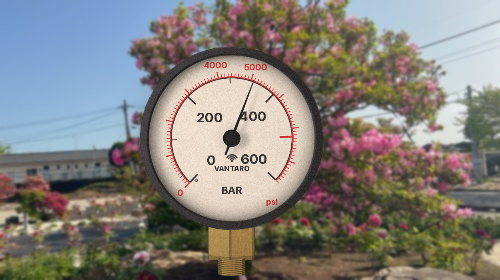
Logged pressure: 350 bar
